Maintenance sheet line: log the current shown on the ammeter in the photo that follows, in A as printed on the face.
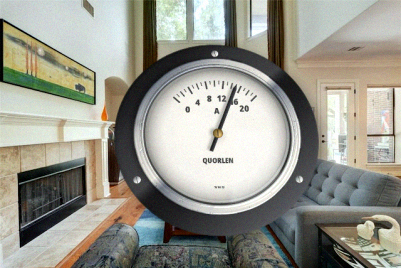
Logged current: 15 A
